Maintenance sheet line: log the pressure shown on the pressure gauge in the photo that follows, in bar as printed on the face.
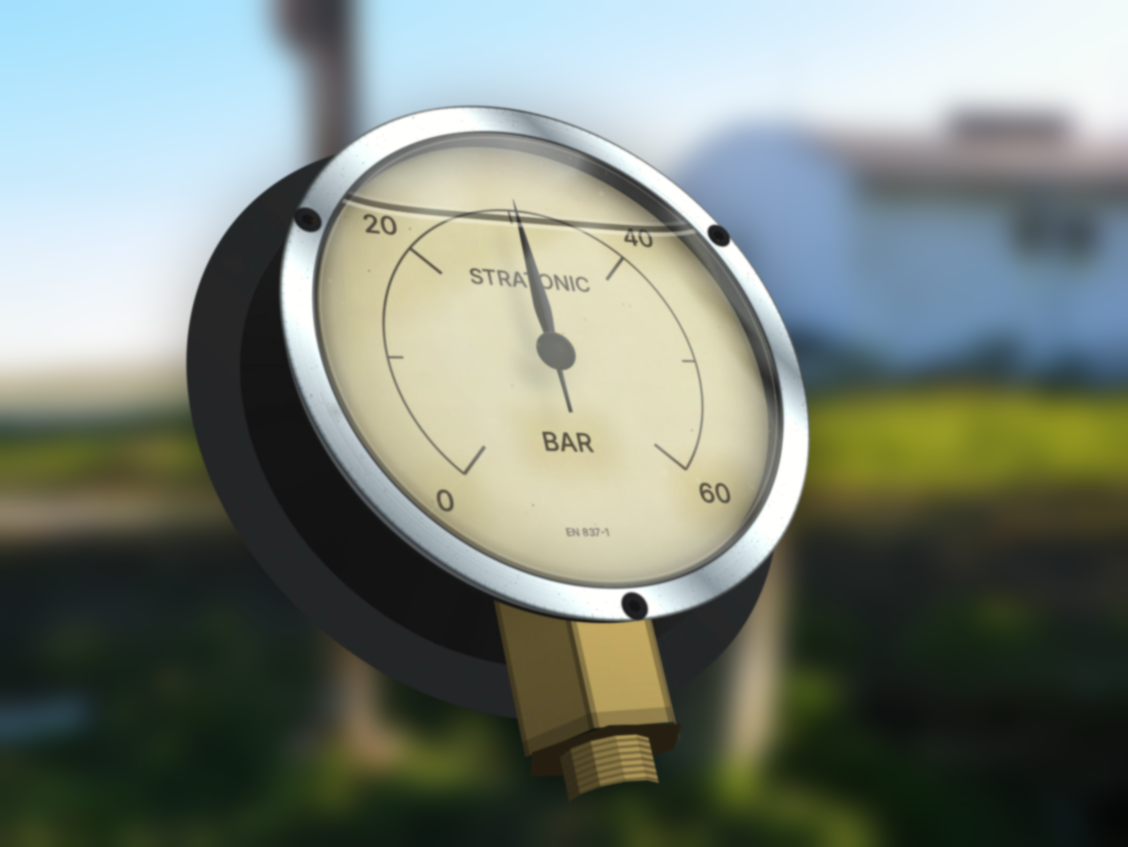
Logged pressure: 30 bar
